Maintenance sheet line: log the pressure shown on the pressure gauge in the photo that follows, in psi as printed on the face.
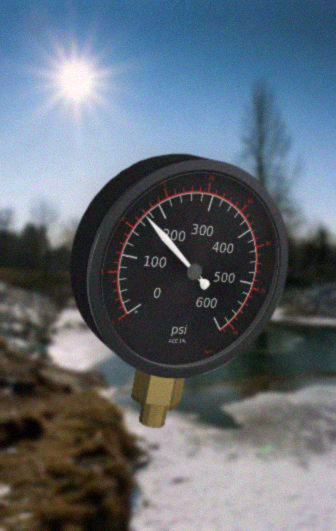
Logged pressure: 170 psi
